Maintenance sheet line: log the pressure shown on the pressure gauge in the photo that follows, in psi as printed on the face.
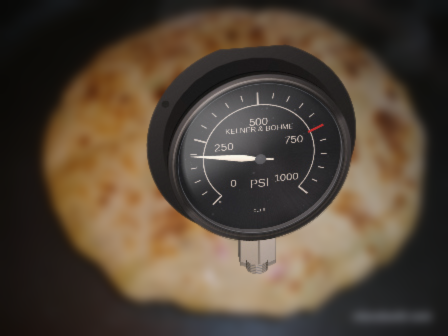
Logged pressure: 200 psi
